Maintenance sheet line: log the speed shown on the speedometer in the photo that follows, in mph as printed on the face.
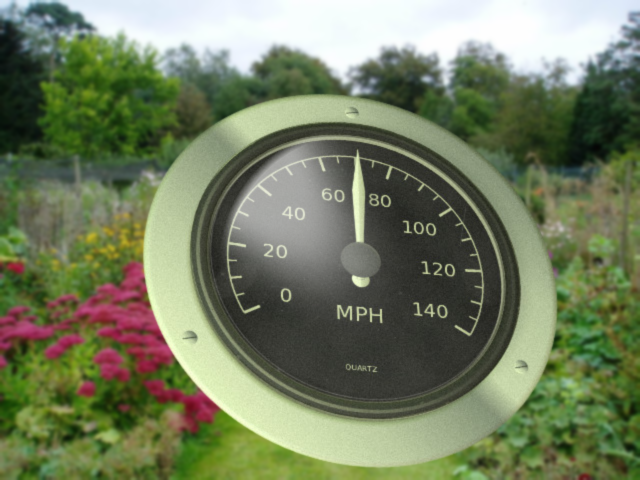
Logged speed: 70 mph
